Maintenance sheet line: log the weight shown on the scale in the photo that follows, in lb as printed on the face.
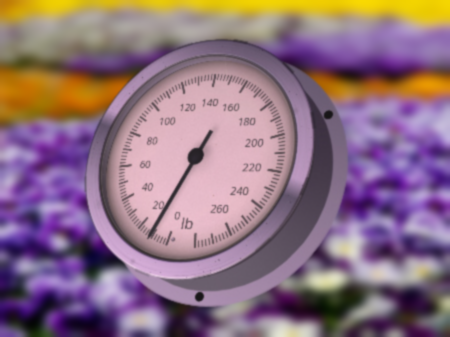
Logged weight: 10 lb
